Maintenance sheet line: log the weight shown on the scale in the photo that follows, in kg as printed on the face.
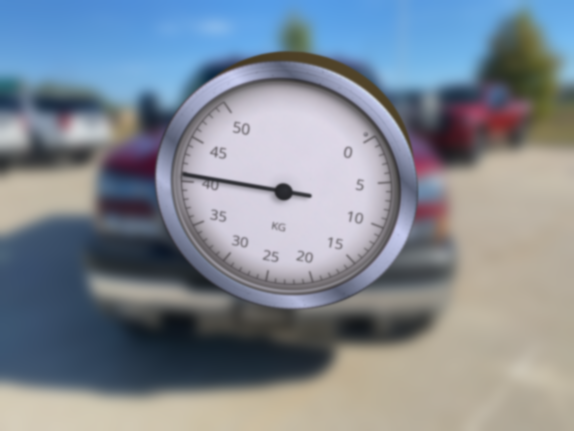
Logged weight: 41 kg
